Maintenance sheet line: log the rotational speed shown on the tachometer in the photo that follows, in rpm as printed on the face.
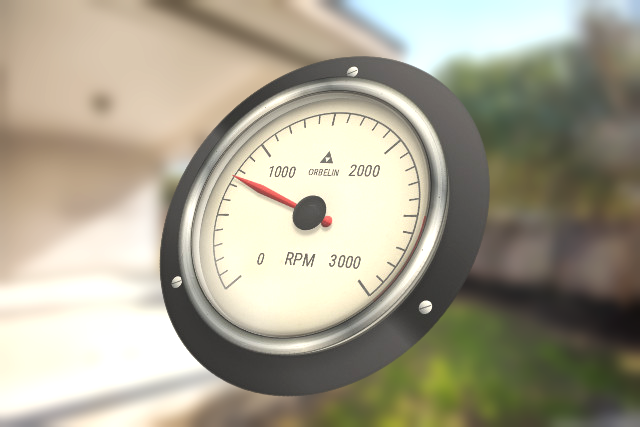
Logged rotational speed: 750 rpm
